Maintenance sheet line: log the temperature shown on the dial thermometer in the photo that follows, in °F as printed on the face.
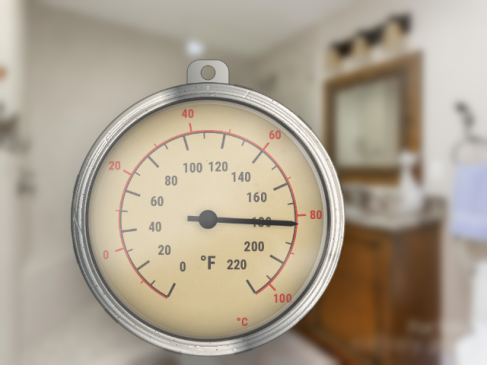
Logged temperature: 180 °F
